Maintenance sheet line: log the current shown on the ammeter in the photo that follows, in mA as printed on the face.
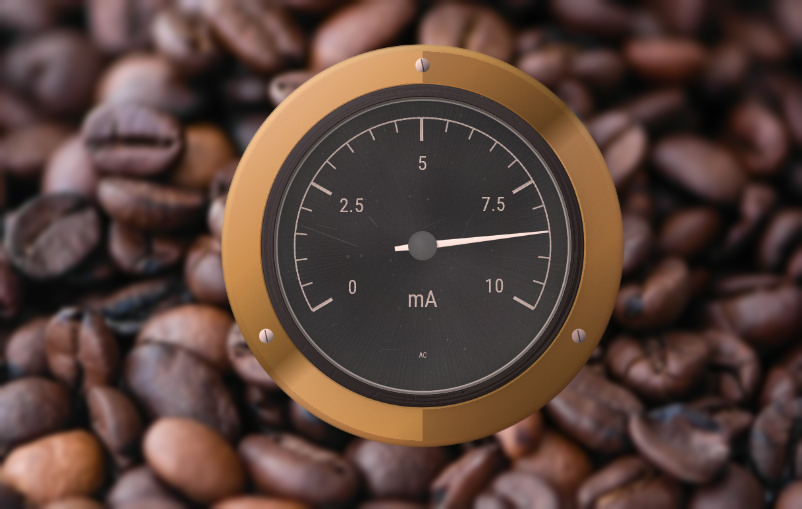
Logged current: 8.5 mA
